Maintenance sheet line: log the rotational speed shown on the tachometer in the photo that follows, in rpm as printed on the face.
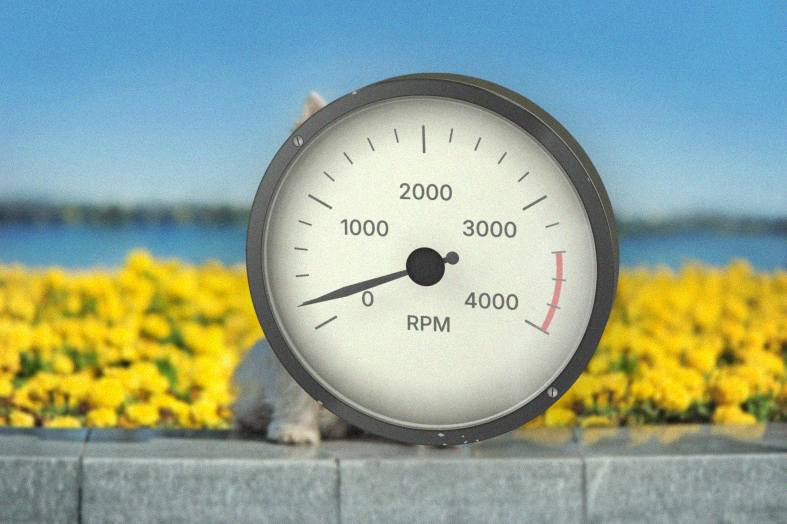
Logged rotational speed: 200 rpm
